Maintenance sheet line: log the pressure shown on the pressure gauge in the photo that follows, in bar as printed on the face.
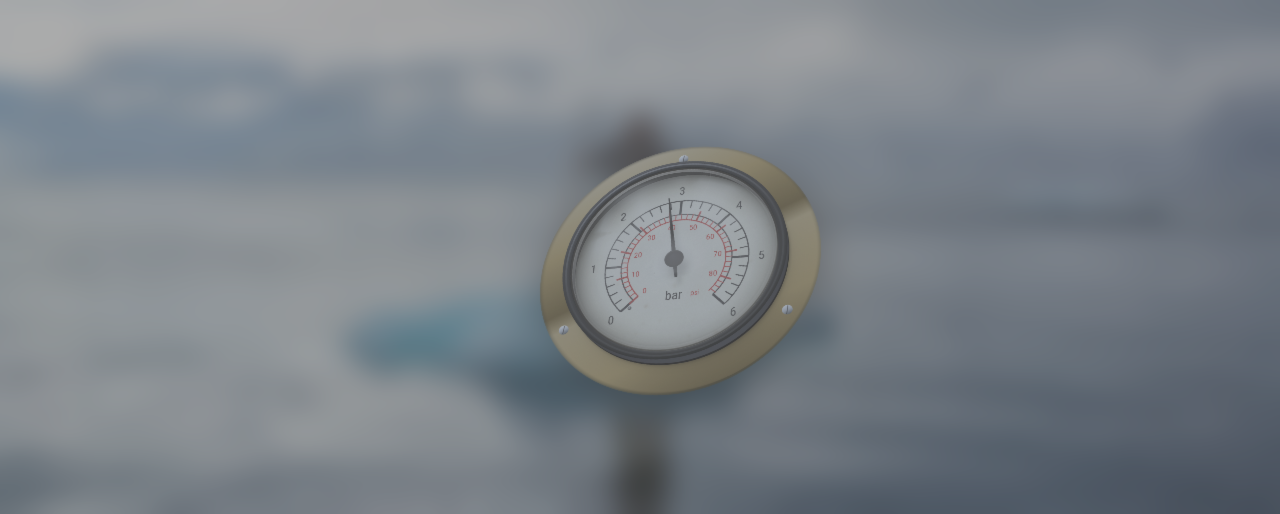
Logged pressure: 2.8 bar
